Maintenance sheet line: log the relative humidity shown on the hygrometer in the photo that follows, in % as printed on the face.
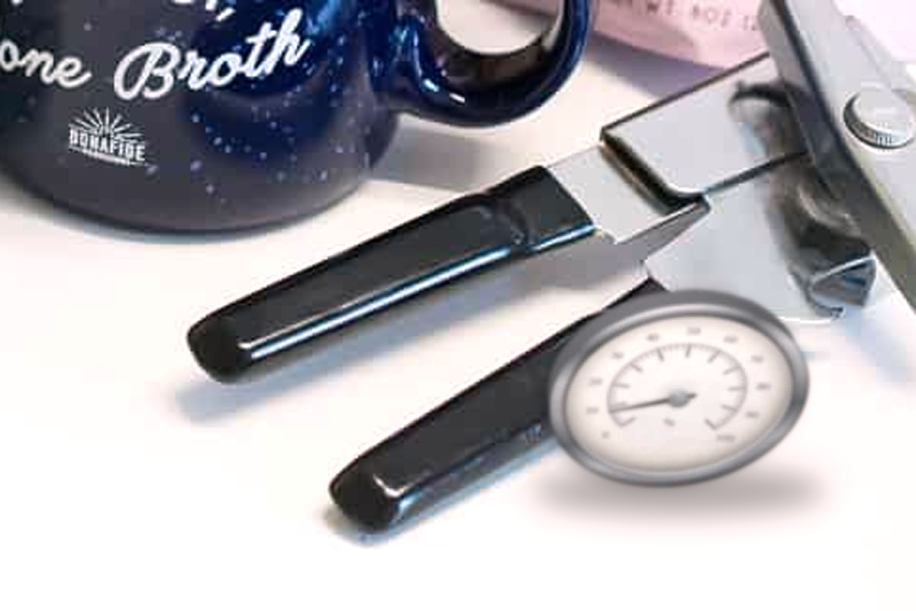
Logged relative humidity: 10 %
